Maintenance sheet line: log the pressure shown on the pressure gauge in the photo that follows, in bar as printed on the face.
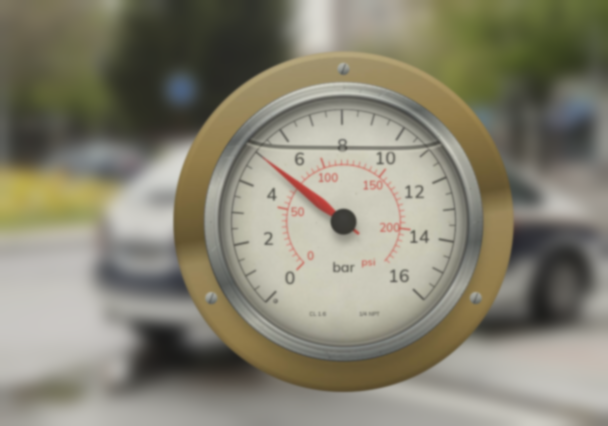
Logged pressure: 5 bar
